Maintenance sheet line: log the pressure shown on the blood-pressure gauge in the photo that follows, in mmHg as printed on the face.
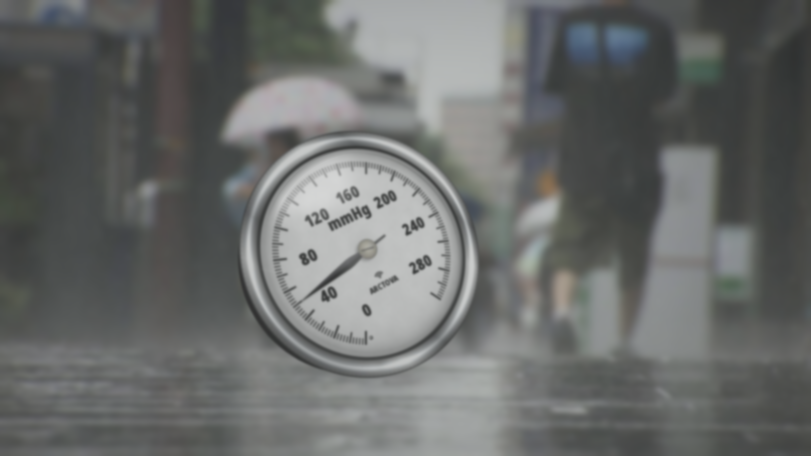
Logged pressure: 50 mmHg
